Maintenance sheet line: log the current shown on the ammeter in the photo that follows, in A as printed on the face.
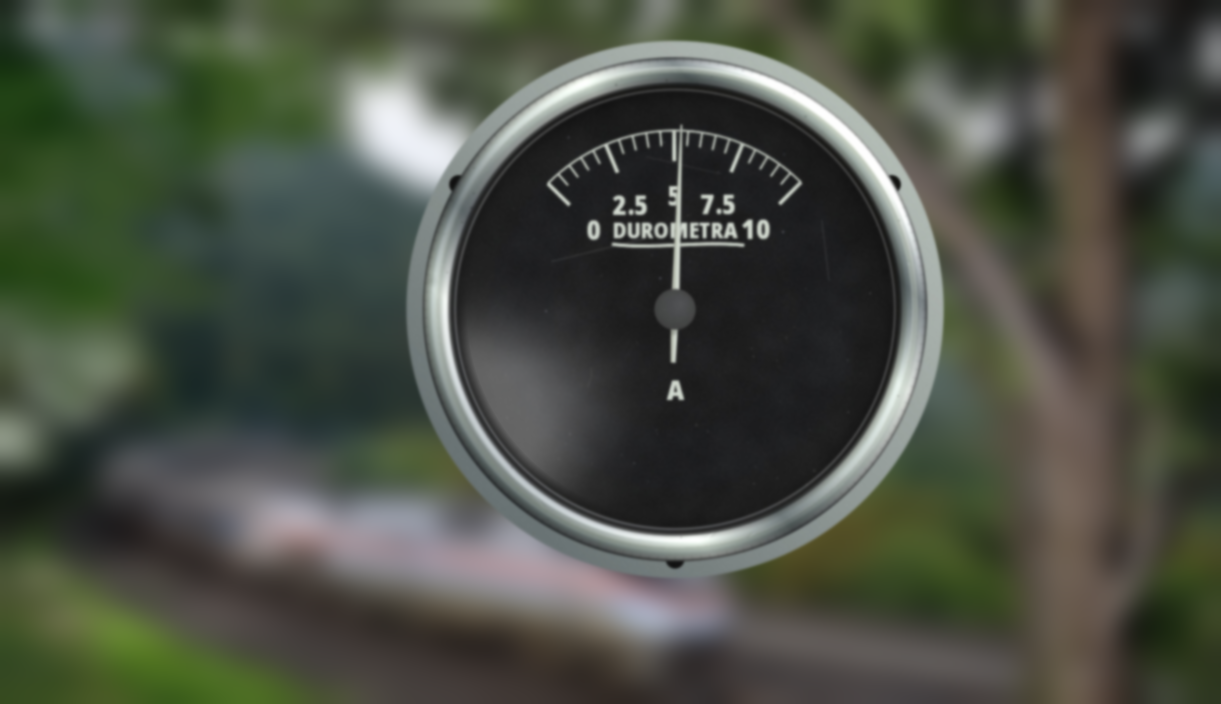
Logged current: 5.25 A
